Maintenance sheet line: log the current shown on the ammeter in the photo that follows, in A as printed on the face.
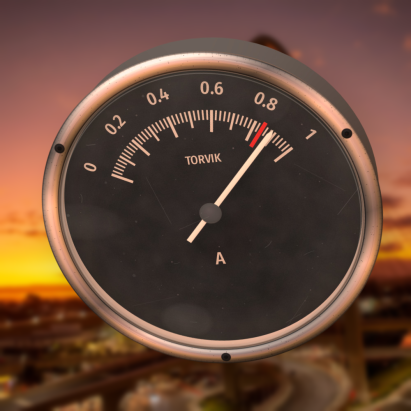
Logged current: 0.88 A
